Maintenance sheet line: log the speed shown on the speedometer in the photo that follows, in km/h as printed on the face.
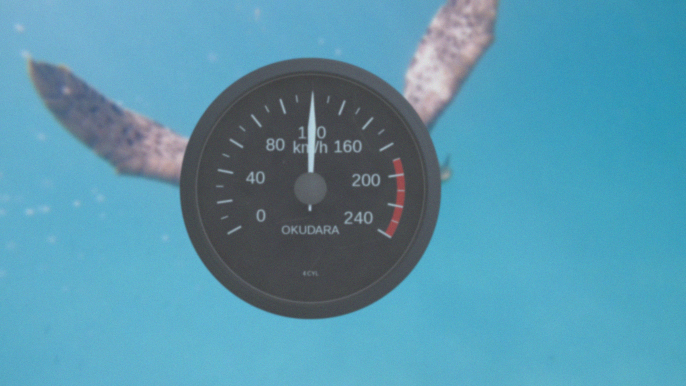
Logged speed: 120 km/h
